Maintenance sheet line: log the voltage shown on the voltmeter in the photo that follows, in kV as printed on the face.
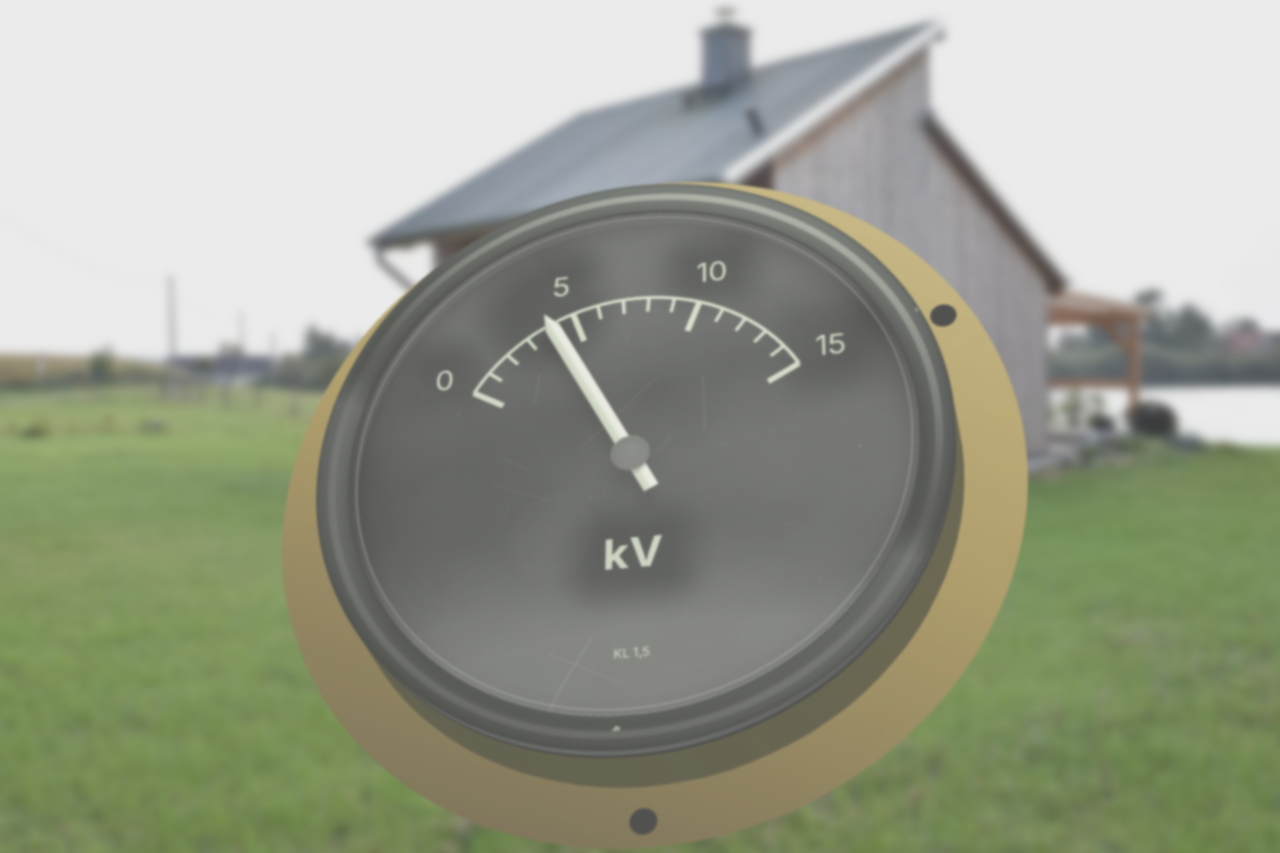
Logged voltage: 4 kV
